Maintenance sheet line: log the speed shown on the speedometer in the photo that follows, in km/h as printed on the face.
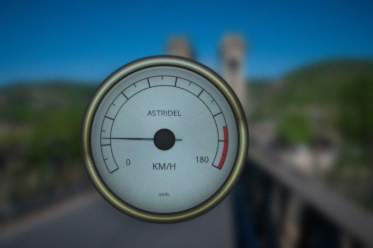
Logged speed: 25 km/h
